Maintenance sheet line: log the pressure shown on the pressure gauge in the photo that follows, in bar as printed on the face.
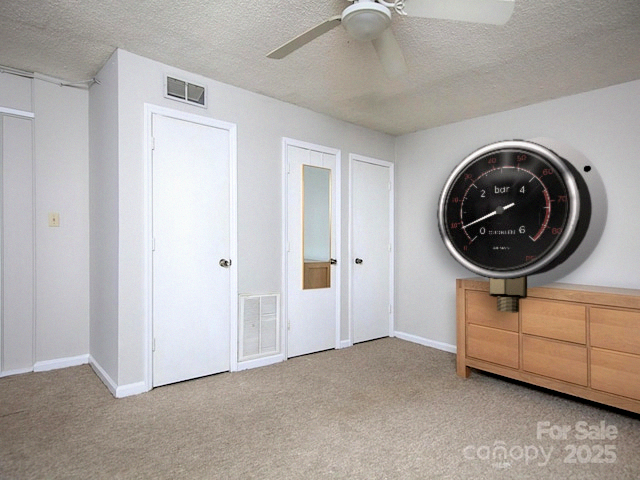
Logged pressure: 0.5 bar
